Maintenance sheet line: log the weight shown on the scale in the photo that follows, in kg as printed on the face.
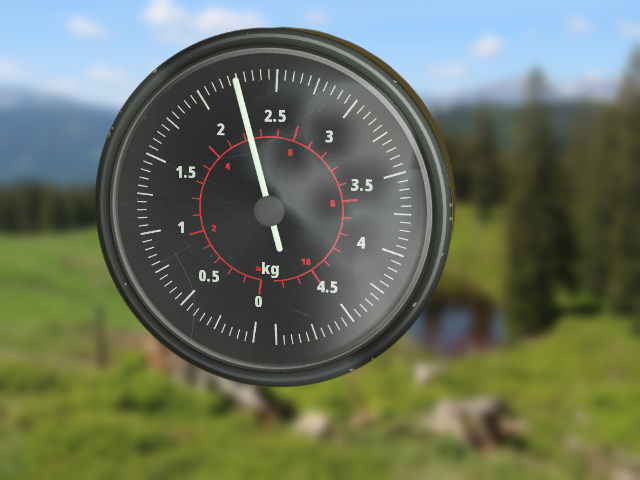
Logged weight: 2.25 kg
